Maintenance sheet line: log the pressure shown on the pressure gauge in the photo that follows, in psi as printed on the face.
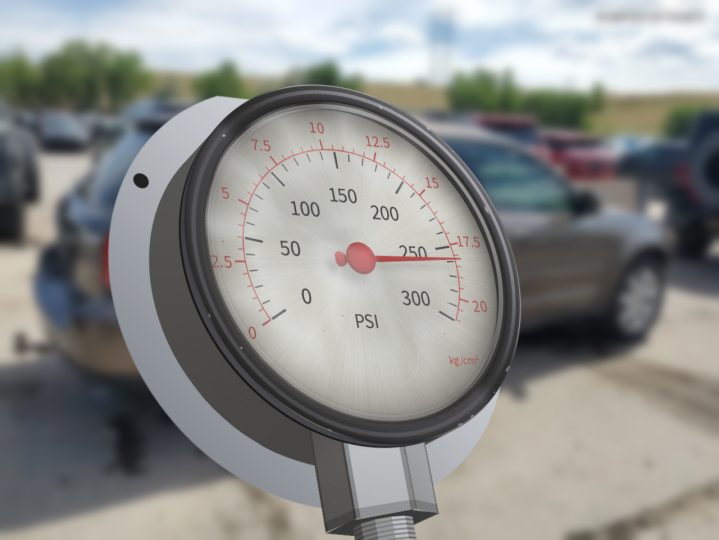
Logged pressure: 260 psi
